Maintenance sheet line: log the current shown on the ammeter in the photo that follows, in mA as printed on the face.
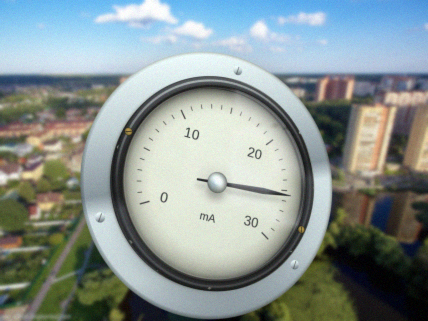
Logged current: 25.5 mA
